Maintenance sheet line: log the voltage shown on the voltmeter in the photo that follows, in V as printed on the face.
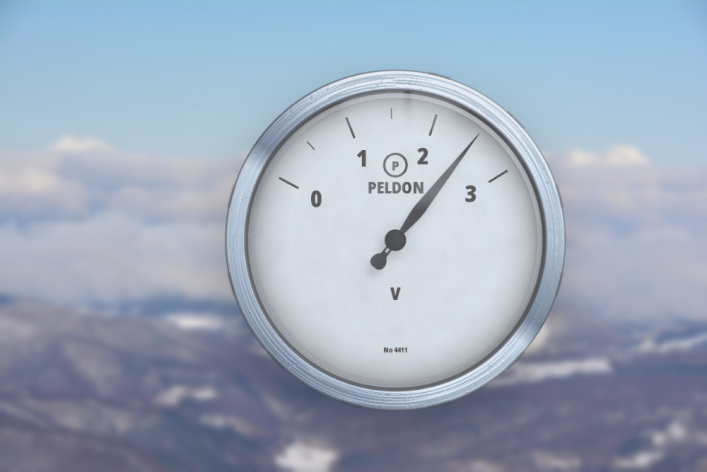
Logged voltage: 2.5 V
